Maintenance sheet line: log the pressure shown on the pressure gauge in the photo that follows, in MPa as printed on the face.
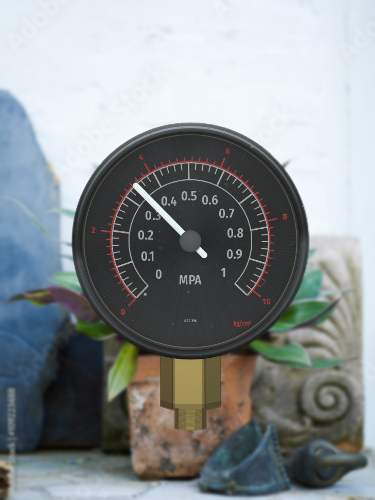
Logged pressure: 0.34 MPa
